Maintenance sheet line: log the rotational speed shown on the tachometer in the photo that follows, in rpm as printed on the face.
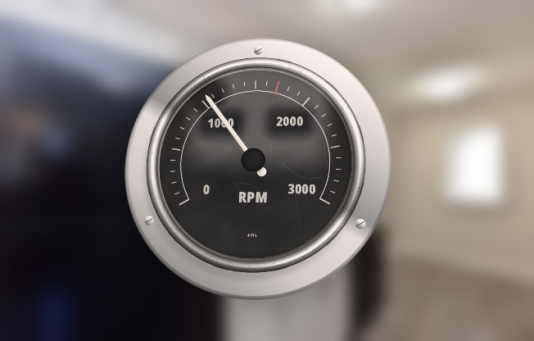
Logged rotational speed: 1050 rpm
